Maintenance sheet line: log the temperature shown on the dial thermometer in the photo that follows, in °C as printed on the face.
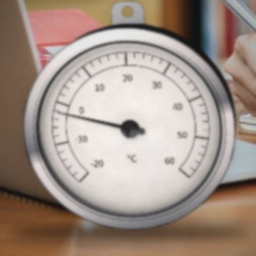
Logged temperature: -2 °C
